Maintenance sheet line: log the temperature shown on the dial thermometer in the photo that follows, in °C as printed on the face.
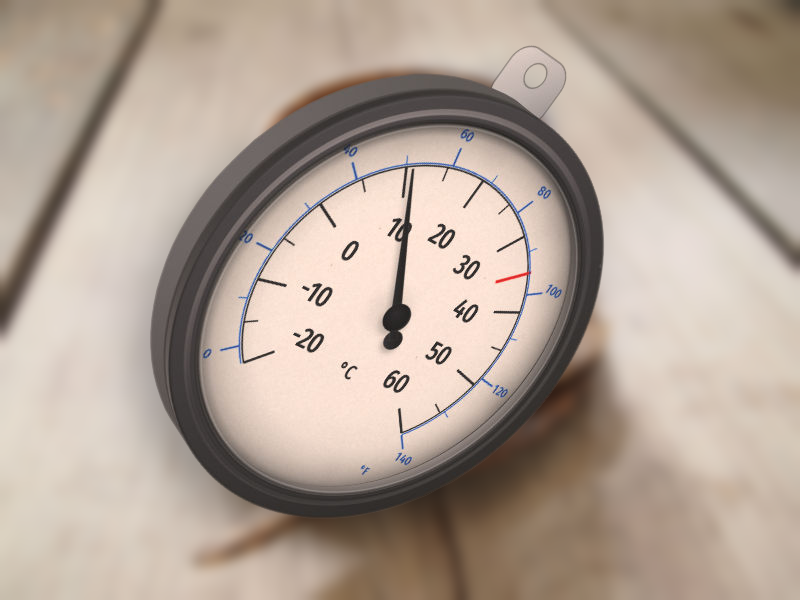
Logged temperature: 10 °C
